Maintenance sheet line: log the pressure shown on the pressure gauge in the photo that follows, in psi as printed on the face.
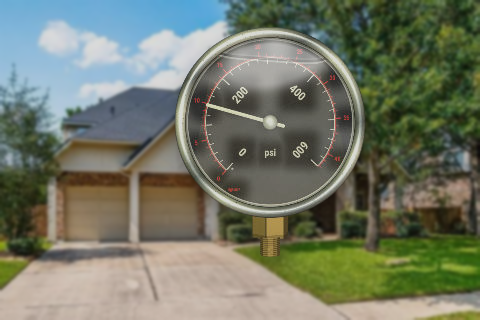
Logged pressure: 140 psi
